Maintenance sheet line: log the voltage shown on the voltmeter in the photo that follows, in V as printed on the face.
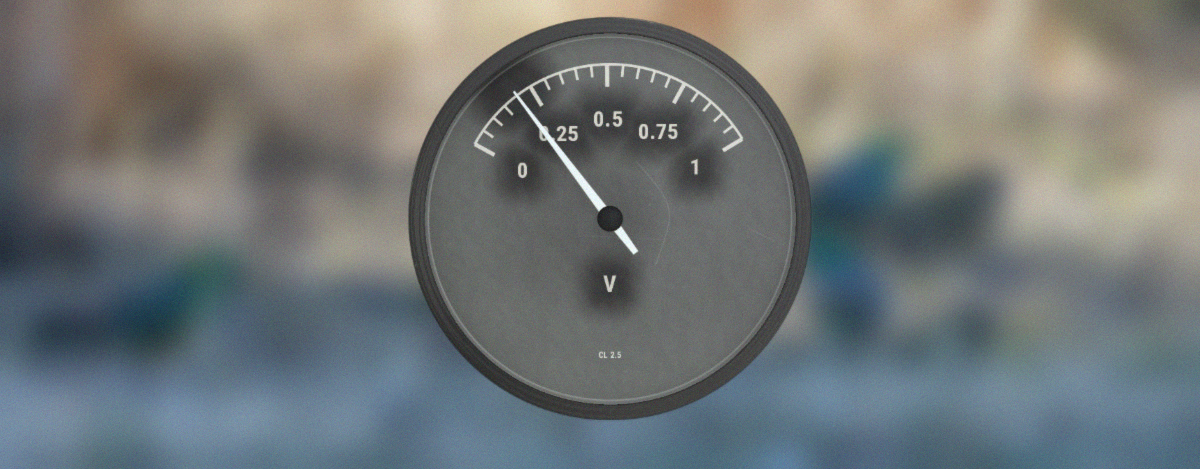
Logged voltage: 0.2 V
